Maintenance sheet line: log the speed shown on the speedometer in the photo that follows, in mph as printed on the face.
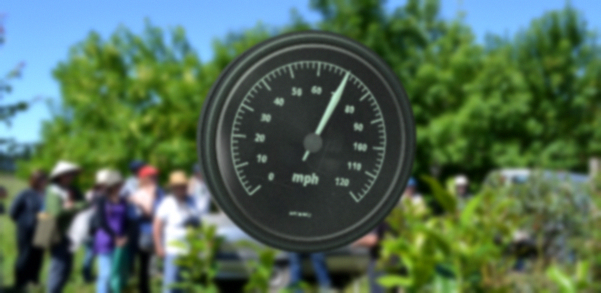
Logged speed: 70 mph
